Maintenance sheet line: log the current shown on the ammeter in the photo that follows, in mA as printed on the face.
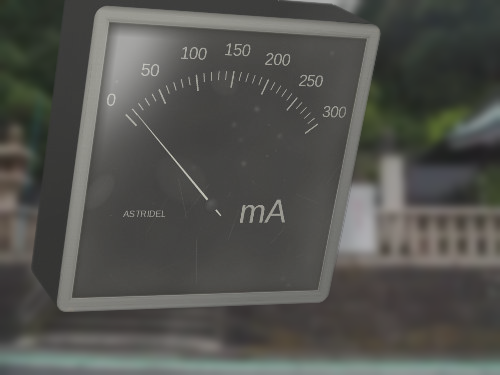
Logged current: 10 mA
